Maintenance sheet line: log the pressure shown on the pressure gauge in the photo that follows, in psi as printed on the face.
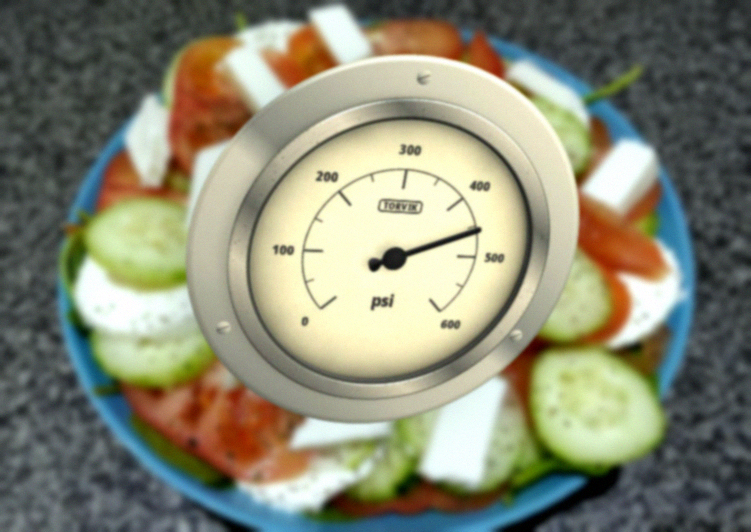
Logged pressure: 450 psi
